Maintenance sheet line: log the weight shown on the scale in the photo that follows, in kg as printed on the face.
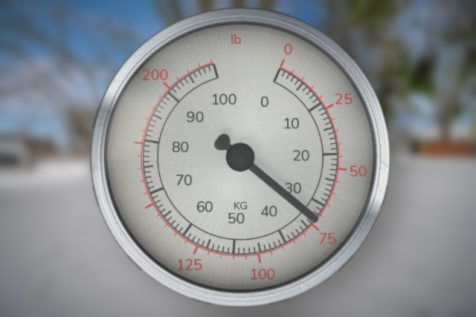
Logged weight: 33 kg
